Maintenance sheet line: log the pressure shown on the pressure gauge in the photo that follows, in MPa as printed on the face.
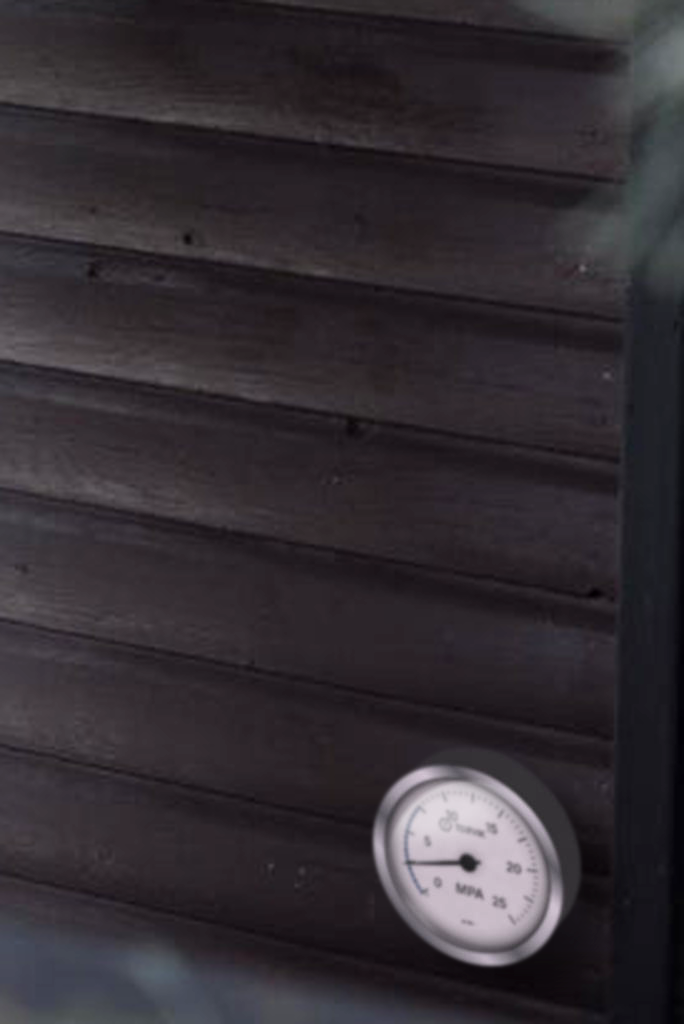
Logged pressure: 2.5 MPa
